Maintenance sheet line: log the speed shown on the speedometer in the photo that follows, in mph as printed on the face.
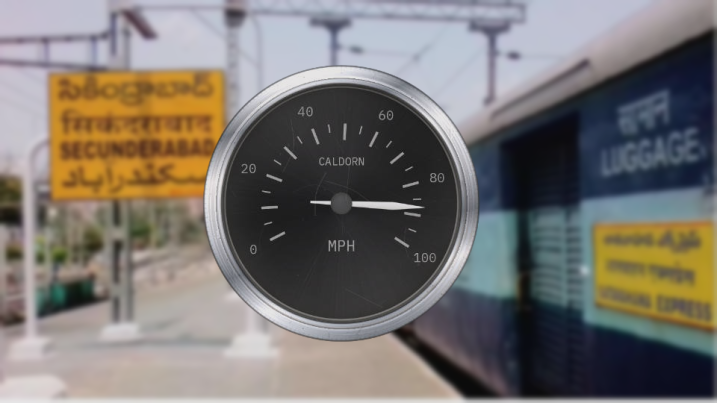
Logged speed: 87.5 mph
